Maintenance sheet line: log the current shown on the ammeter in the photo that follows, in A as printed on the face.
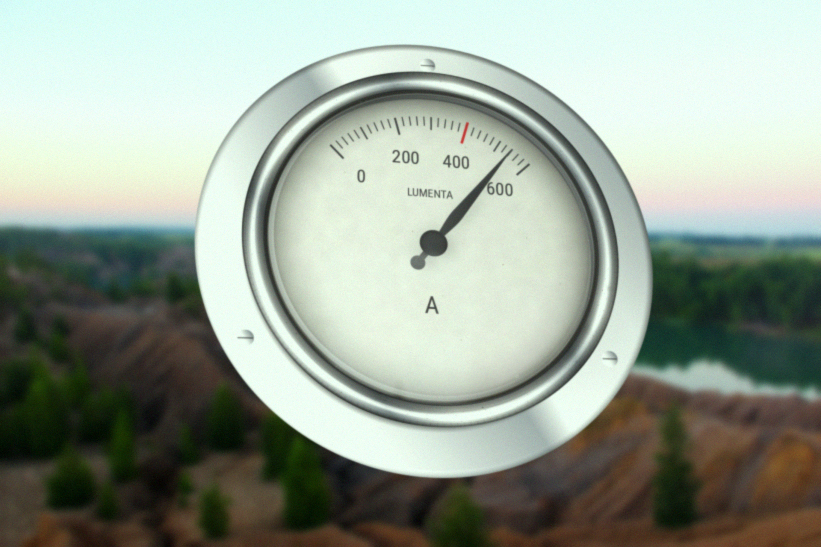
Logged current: 540 A
